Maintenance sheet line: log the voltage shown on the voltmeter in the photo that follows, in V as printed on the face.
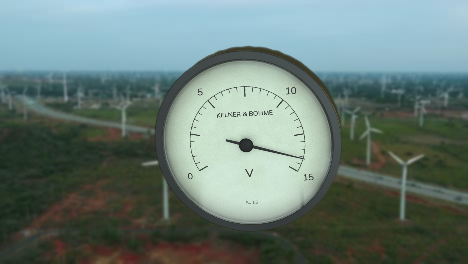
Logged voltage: 14 V
